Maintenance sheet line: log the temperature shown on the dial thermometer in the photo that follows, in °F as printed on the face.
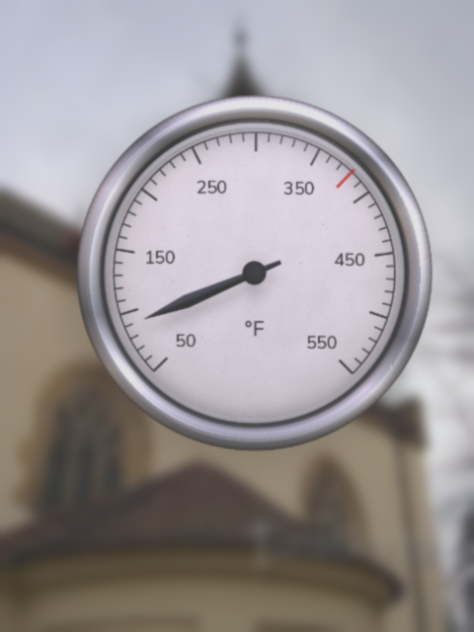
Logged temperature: 90 °F
